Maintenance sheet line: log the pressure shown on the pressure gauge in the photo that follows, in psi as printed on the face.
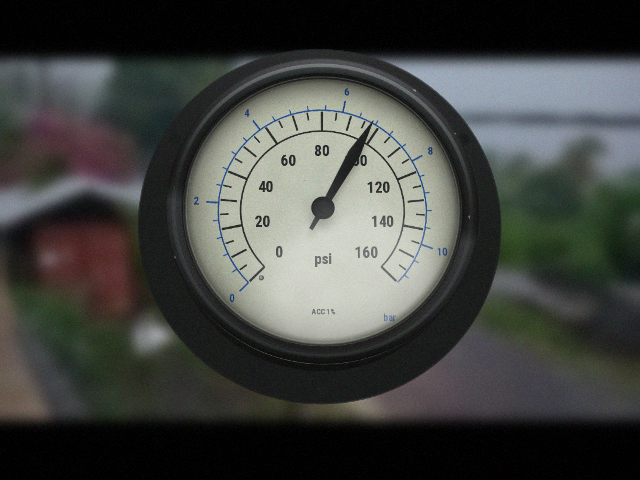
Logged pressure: 97.5 psi
